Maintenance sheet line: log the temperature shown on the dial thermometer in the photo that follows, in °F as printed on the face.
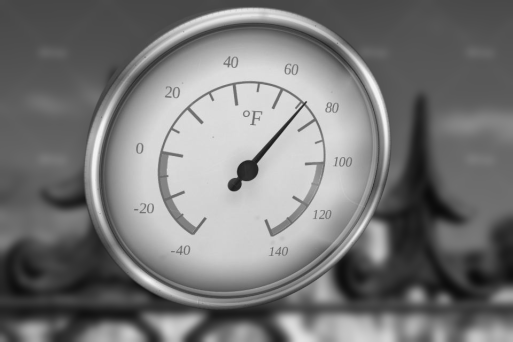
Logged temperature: 70 °F
